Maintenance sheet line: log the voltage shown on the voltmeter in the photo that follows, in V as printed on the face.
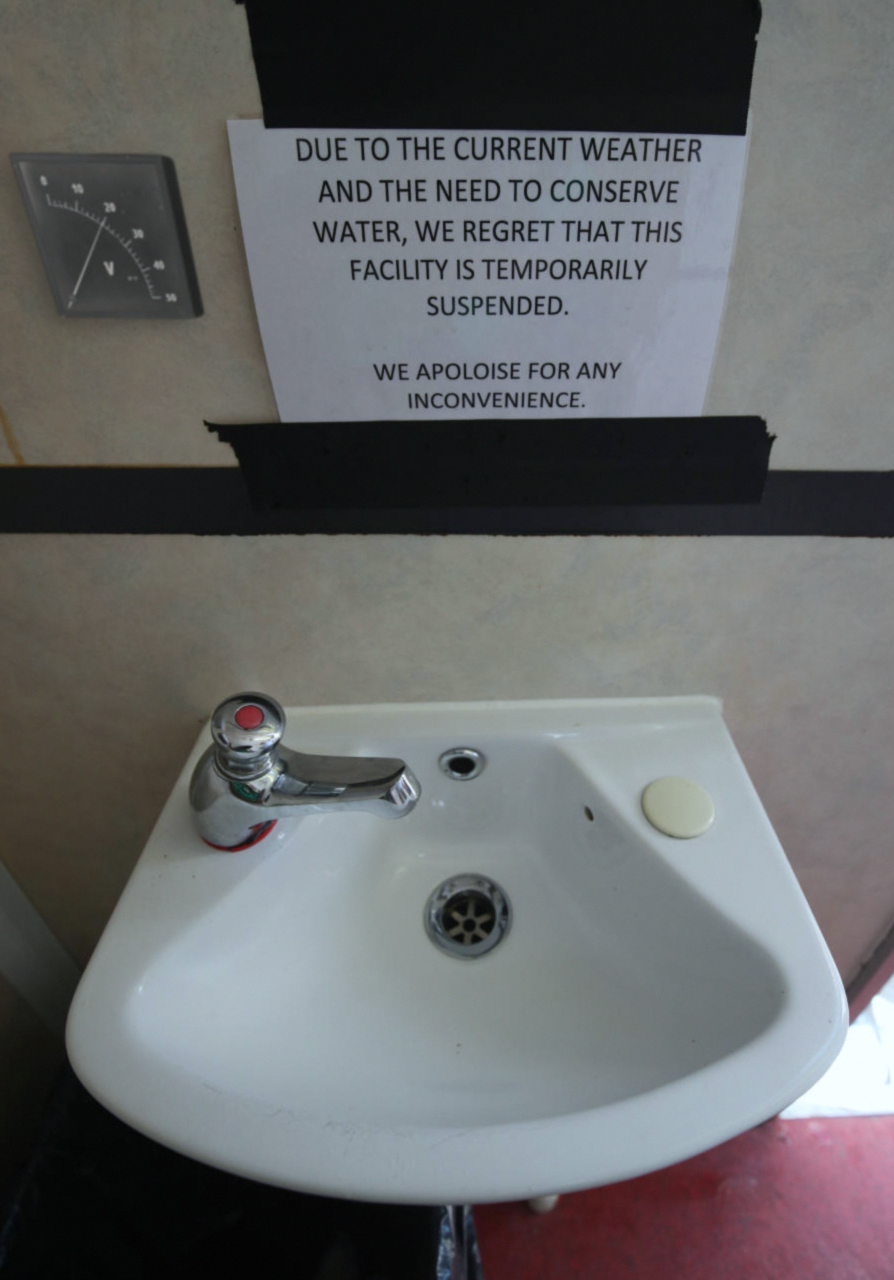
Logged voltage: 20 V
